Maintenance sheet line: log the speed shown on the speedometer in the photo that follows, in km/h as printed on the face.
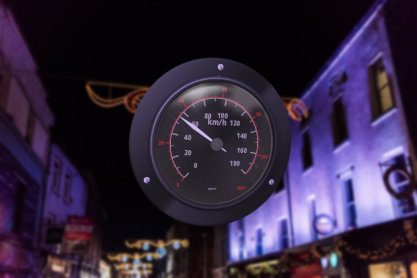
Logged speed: 55 km/h
